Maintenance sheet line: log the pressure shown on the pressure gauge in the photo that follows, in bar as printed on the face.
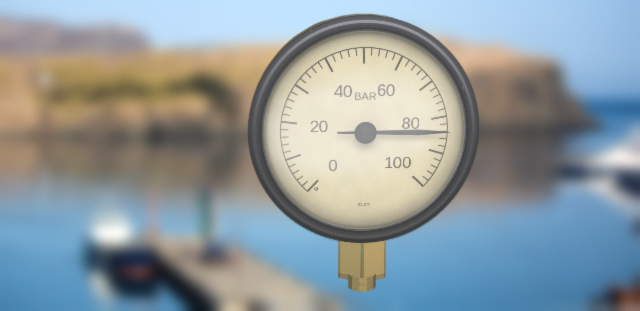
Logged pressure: 84 bar
